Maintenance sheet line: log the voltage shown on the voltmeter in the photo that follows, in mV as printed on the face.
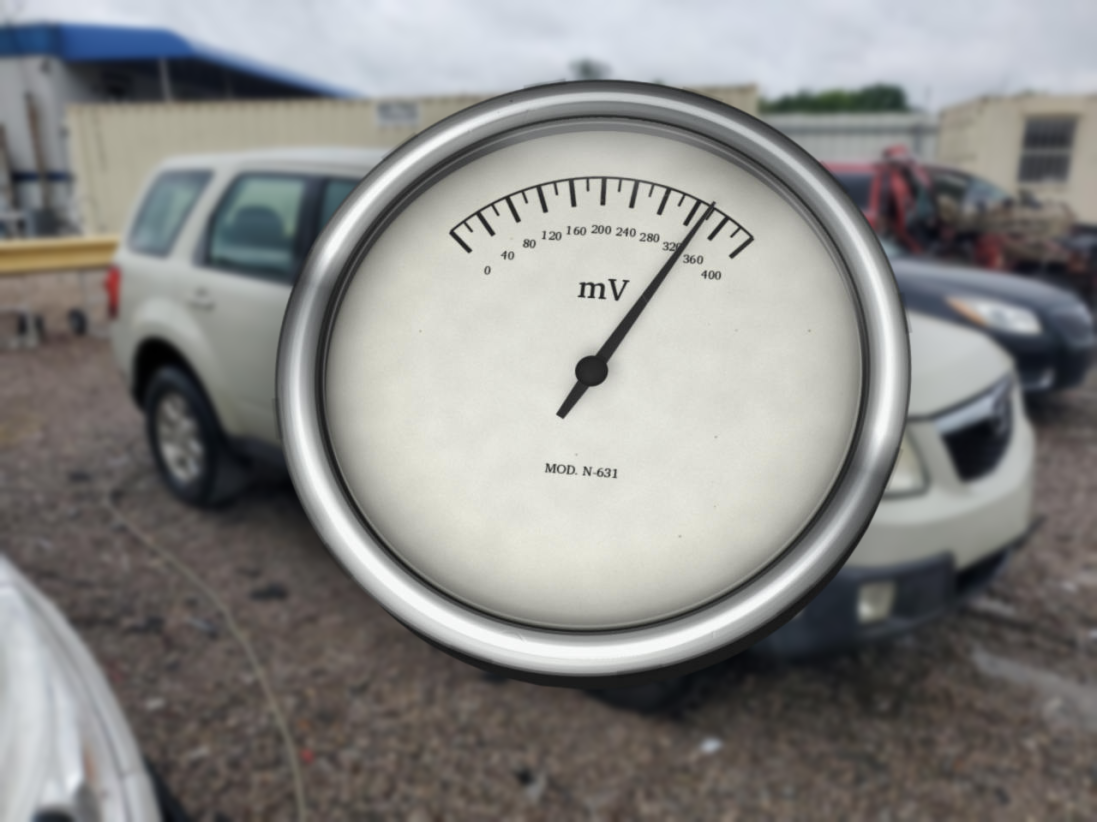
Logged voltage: 340 mV
